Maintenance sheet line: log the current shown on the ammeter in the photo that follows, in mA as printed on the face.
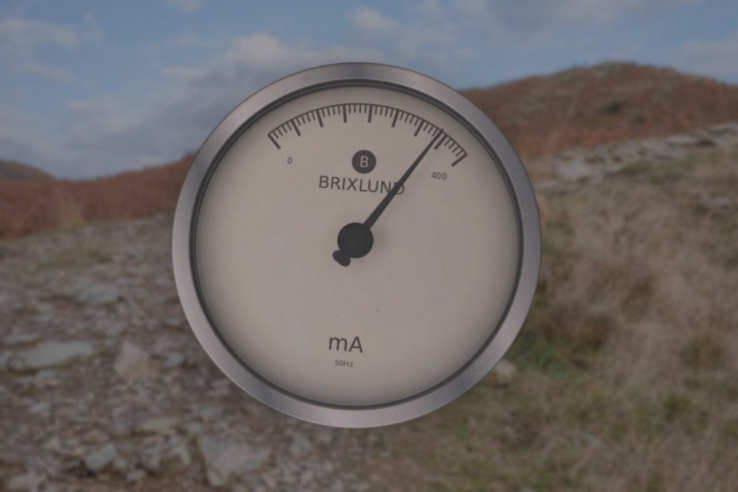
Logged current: 340 mA
